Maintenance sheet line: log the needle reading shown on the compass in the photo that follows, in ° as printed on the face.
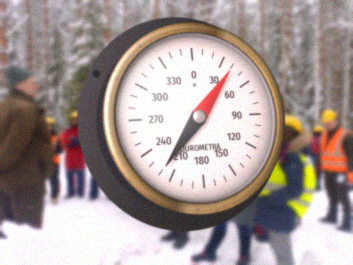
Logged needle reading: 40 °
